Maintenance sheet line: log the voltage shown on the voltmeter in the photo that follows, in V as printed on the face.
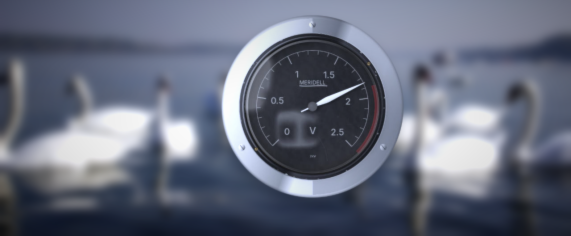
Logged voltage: 1.85 V
